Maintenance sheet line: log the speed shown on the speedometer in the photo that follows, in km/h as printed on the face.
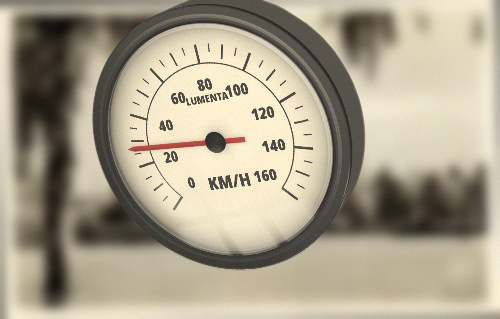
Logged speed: 27.5 km/h
